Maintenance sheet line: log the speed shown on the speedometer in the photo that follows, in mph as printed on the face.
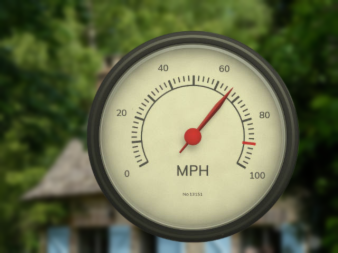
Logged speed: 66 mph
